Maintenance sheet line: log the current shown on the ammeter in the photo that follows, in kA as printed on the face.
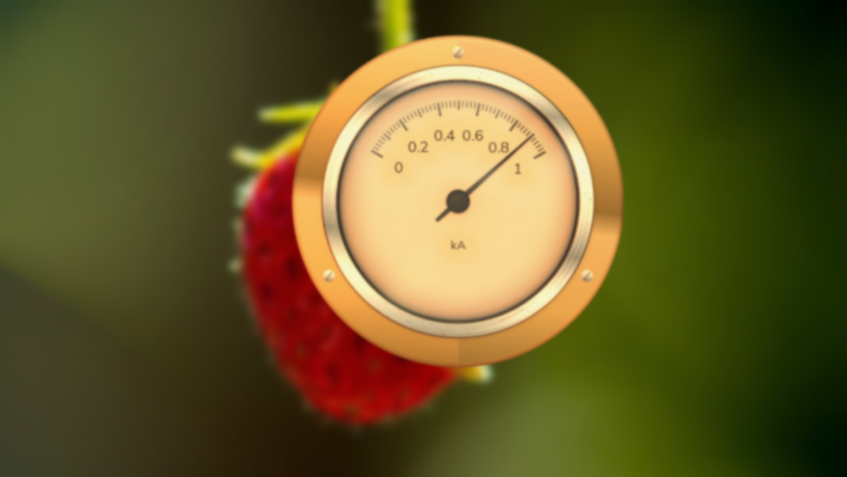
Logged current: 0.9 kA
